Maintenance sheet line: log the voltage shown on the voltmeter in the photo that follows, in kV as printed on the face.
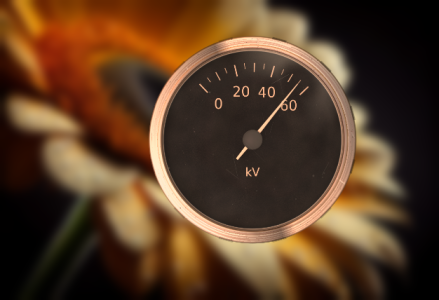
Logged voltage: 55 kV
